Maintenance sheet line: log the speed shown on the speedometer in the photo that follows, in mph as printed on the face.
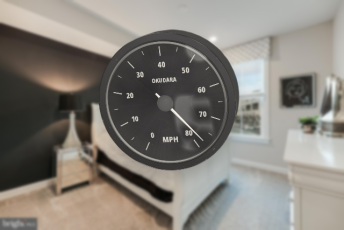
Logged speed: 77.5 mph
